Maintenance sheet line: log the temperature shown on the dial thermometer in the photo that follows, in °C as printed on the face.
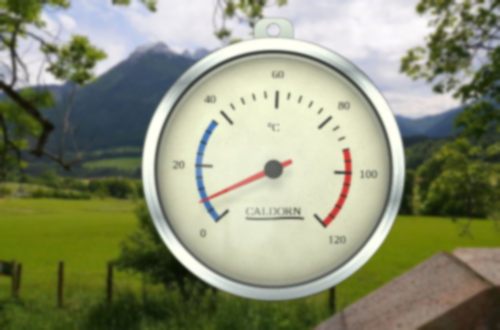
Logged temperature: 8 °C
